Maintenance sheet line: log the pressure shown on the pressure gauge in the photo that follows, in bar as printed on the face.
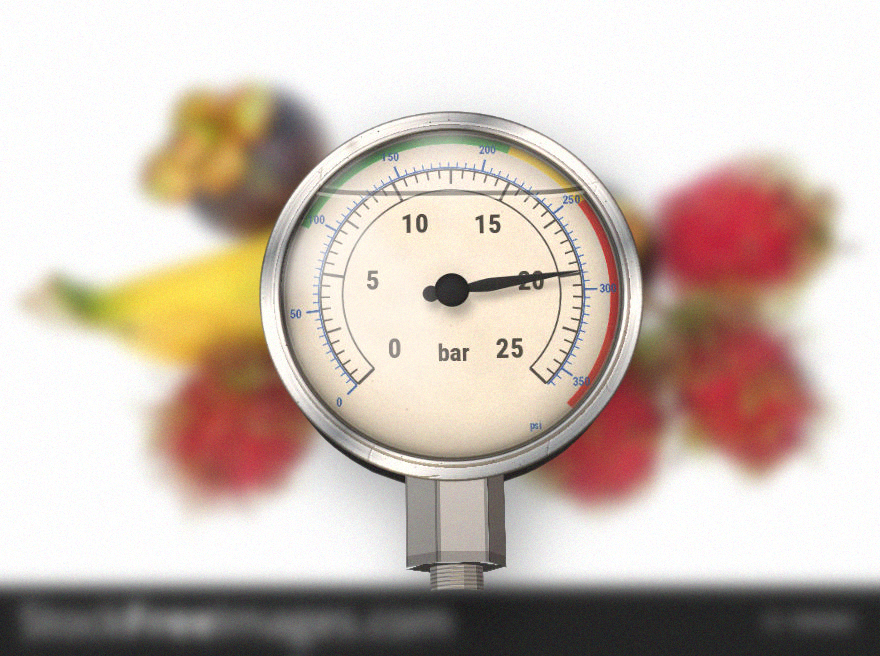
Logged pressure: 20 bar
